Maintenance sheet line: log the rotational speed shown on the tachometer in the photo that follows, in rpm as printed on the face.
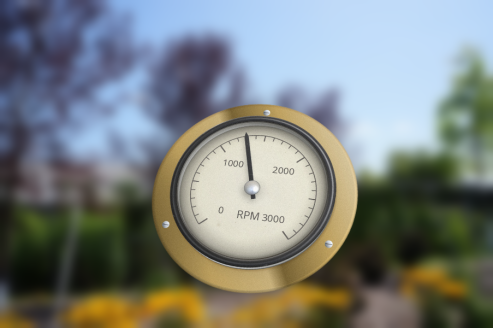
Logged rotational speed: 1300 rpm
